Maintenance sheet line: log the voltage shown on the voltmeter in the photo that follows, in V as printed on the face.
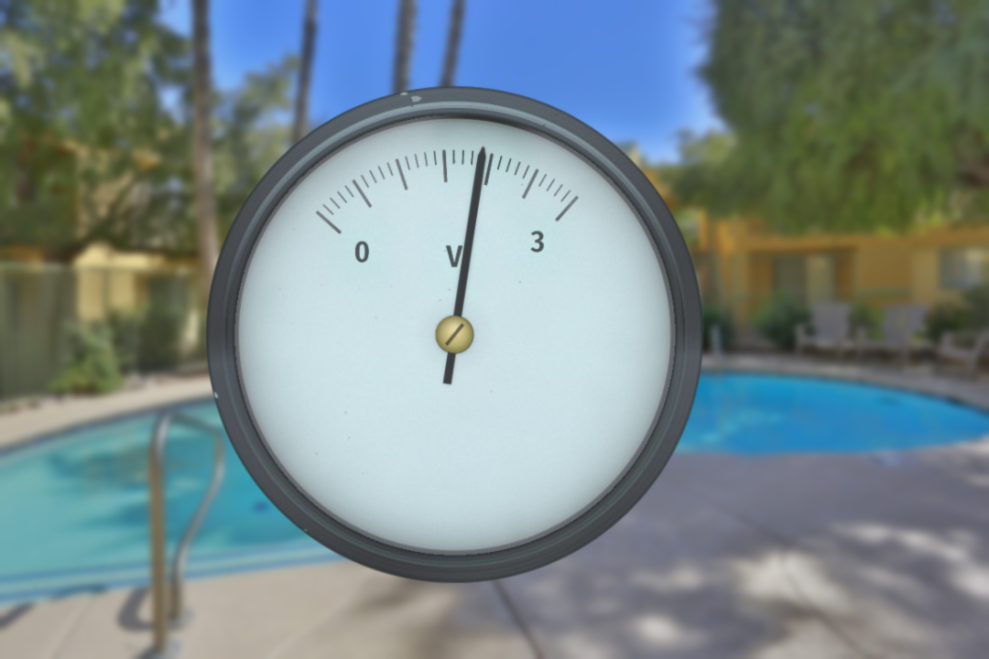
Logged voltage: 1.9 V
